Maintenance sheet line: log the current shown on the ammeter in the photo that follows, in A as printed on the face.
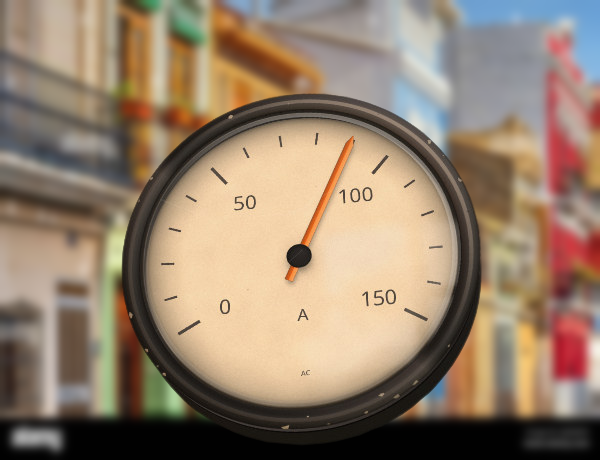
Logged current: 90 A
